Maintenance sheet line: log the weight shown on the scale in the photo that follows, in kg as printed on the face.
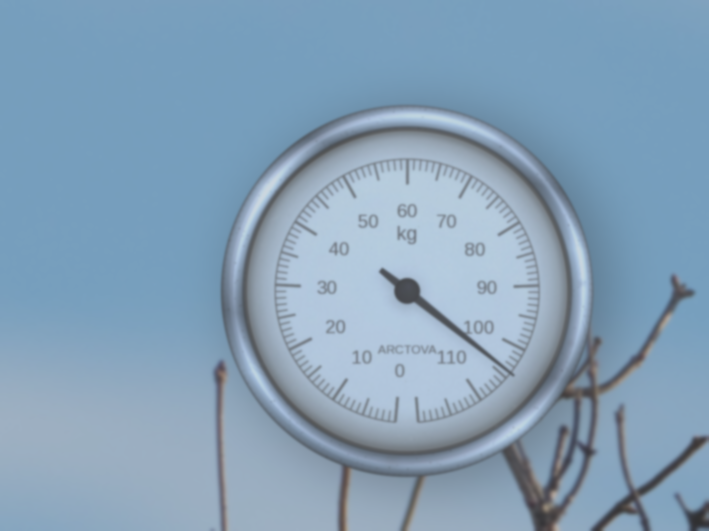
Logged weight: 104 kg
